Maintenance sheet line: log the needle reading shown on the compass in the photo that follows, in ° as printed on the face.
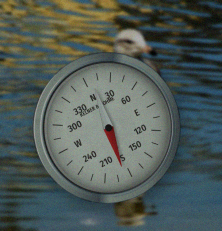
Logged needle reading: 187.5 °
